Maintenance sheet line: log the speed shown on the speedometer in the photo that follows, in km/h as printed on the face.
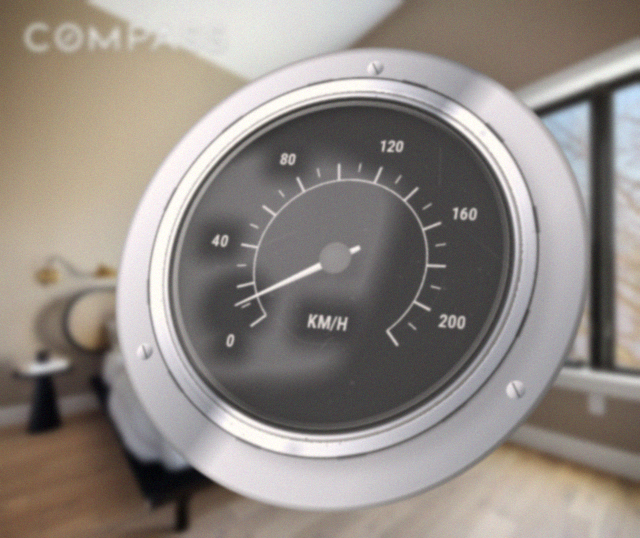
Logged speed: 10 km/h
